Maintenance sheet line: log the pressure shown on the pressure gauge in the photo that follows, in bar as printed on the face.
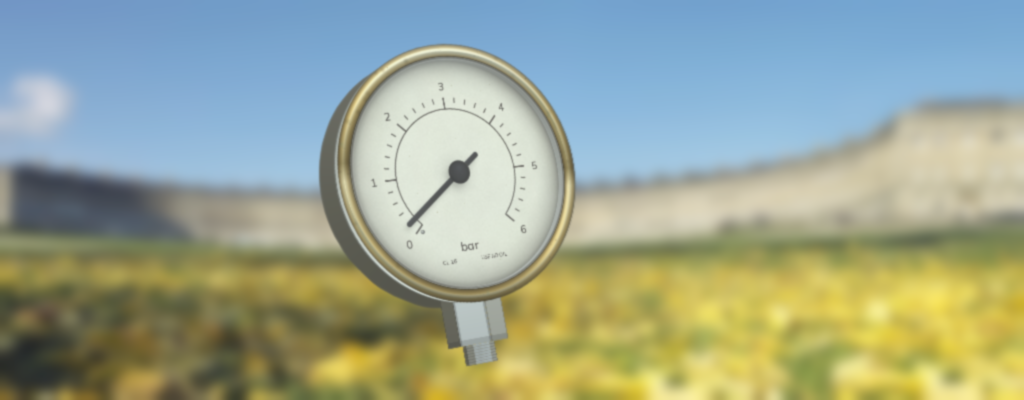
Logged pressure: 0.2 bar
